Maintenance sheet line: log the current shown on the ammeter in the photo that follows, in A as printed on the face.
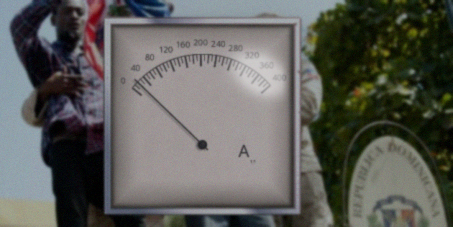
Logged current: 20 A
